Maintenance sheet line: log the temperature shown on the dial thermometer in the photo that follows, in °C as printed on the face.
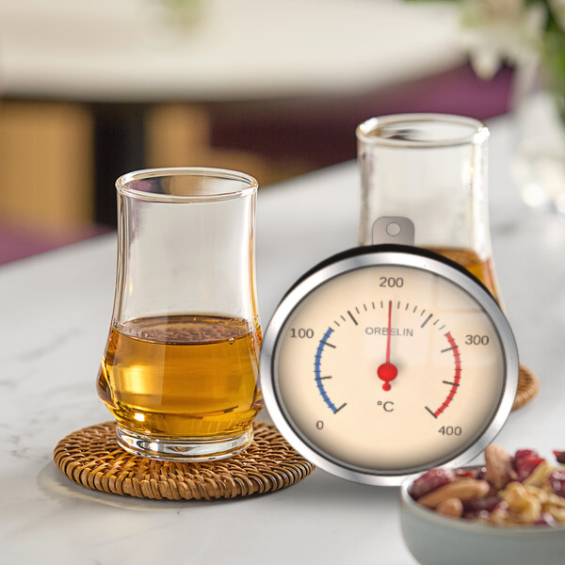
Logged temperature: 200 °C
